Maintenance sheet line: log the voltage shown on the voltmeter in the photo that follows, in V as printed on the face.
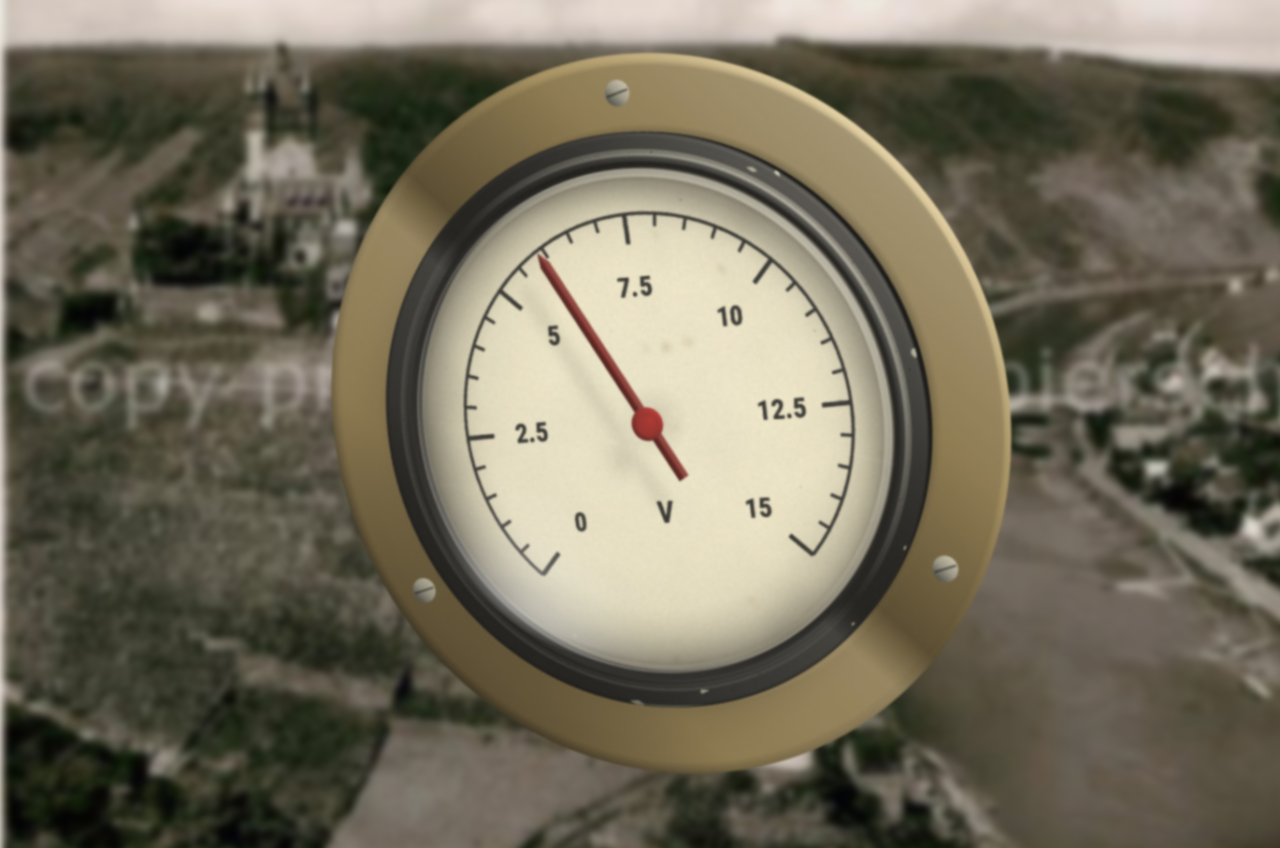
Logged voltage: 6 V
